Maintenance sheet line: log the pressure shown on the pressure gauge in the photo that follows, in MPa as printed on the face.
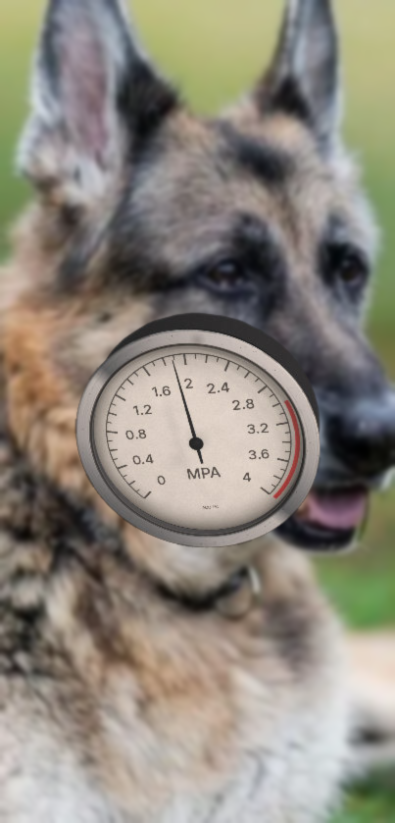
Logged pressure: 1.9 MPa
